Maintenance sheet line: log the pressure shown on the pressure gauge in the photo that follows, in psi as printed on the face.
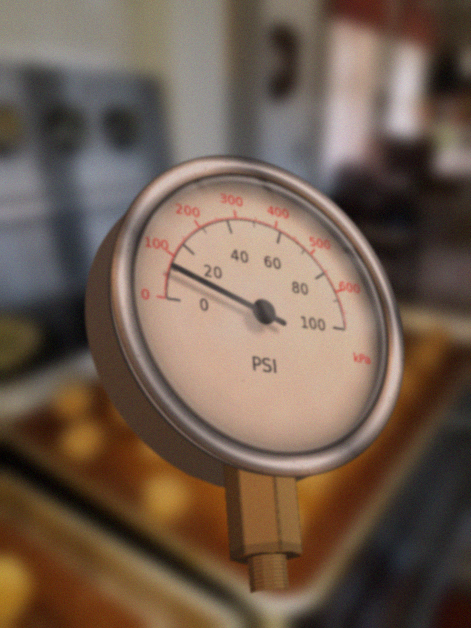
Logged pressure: 10 psi
